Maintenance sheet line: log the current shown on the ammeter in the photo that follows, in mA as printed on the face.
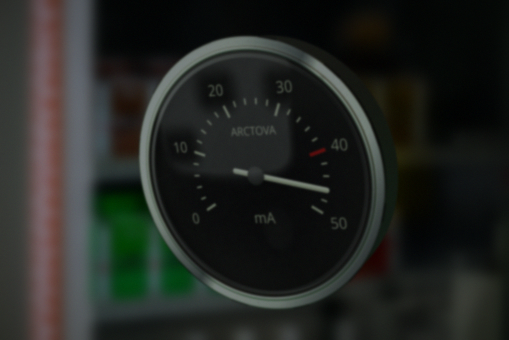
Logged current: 46 mA
